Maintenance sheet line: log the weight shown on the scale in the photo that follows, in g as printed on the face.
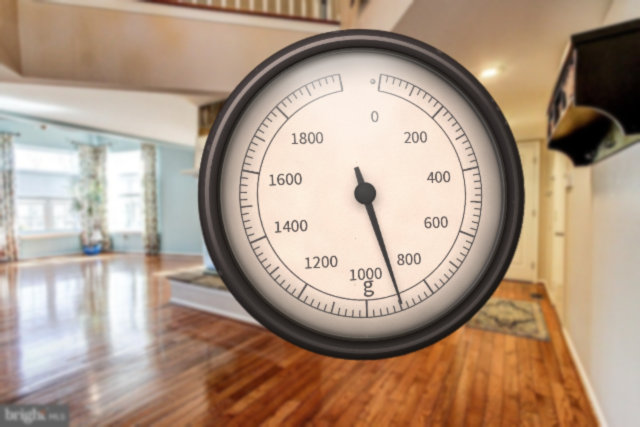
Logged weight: 900 g
